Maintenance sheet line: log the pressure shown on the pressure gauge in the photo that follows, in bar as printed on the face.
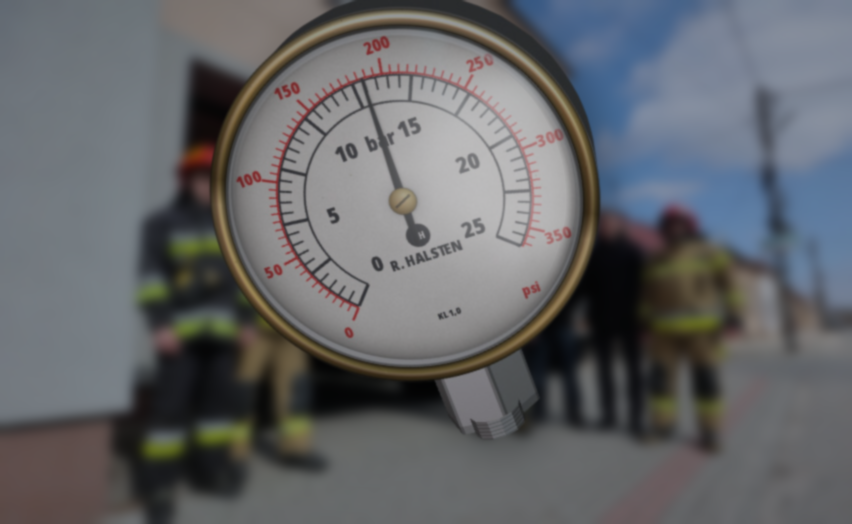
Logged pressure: 13 bar
